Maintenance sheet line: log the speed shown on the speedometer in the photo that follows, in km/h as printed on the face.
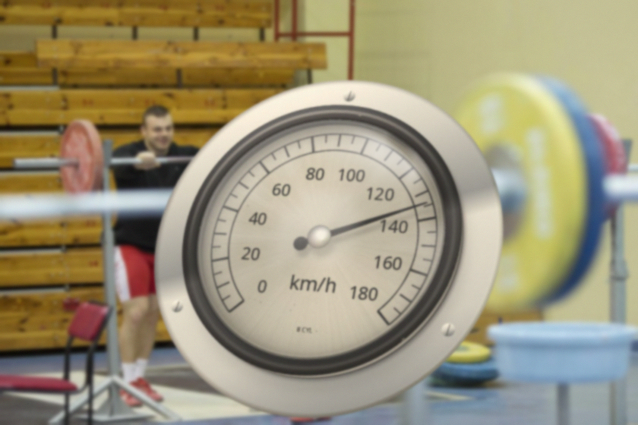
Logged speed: 135 km/h
